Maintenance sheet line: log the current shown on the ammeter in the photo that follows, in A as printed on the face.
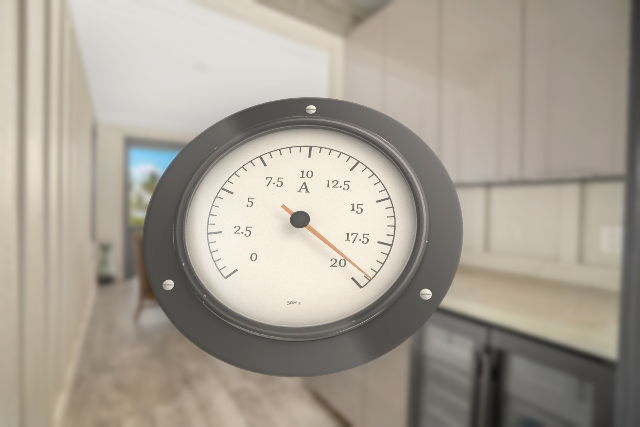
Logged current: 19.5 A
